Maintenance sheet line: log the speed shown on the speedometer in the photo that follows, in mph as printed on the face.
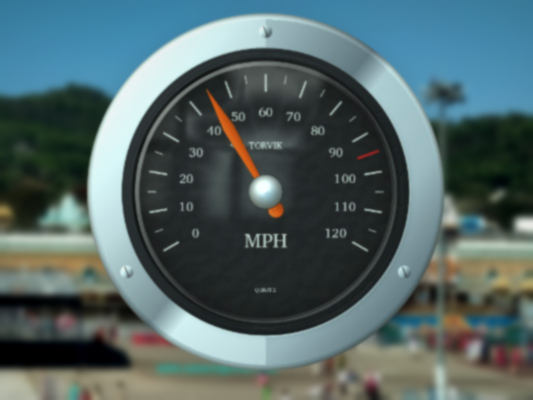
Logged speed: 45 mph
